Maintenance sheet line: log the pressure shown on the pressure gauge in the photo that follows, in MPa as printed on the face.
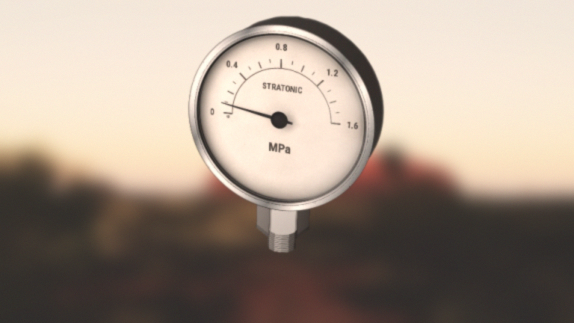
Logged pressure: 0.1 MPa
